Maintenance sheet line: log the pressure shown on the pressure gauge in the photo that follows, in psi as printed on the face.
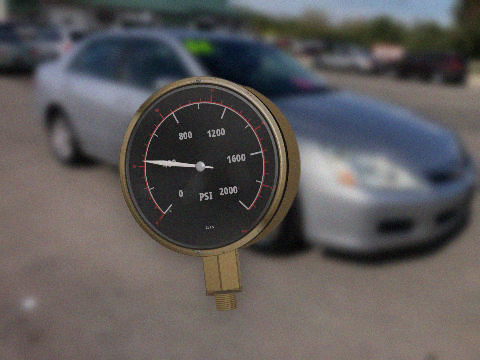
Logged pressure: 400 psi
